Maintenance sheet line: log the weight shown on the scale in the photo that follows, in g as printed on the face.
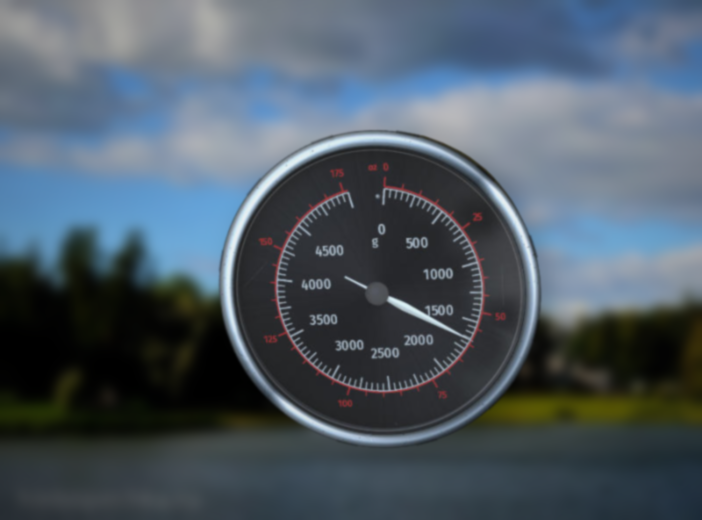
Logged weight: 1650 g
